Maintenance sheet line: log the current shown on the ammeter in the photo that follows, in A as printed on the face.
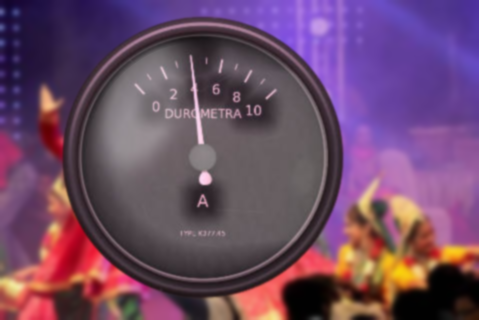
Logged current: 4 A
